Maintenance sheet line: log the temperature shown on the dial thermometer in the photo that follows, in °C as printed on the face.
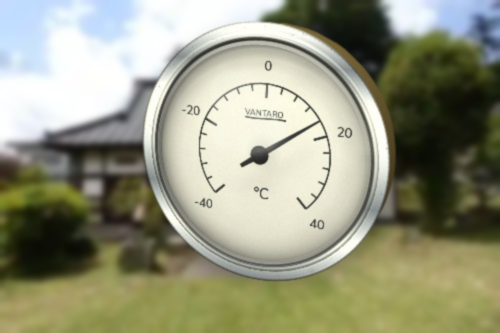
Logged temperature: 16 °C
